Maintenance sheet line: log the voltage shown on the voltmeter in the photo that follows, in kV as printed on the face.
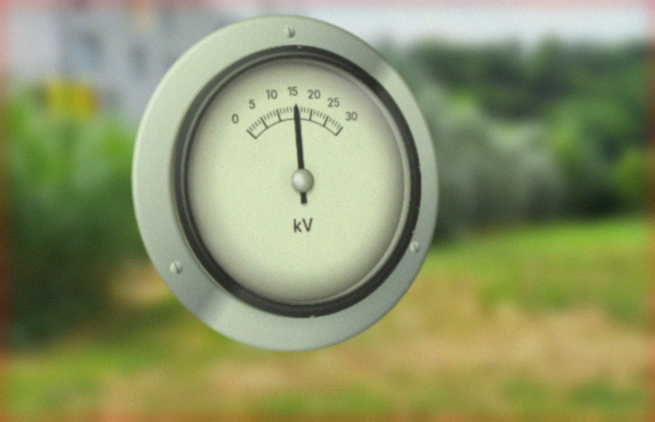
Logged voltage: 15 kV
